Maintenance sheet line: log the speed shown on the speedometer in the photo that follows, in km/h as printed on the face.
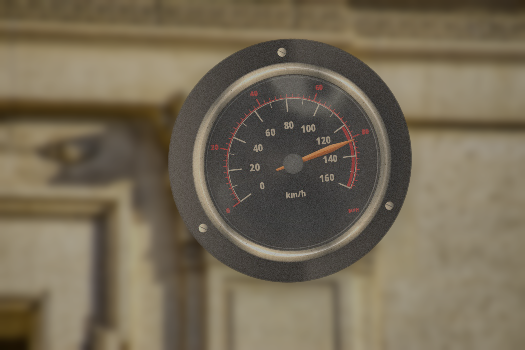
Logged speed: 130 km/h
